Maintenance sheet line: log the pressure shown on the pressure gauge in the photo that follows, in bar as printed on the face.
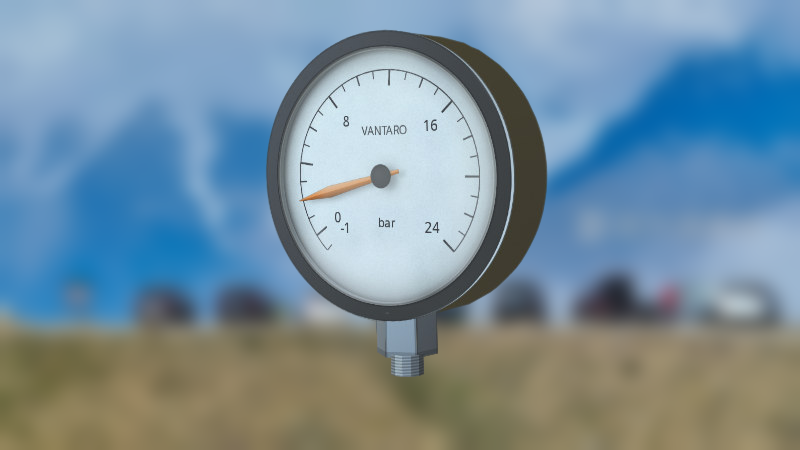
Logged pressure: 2 bar
